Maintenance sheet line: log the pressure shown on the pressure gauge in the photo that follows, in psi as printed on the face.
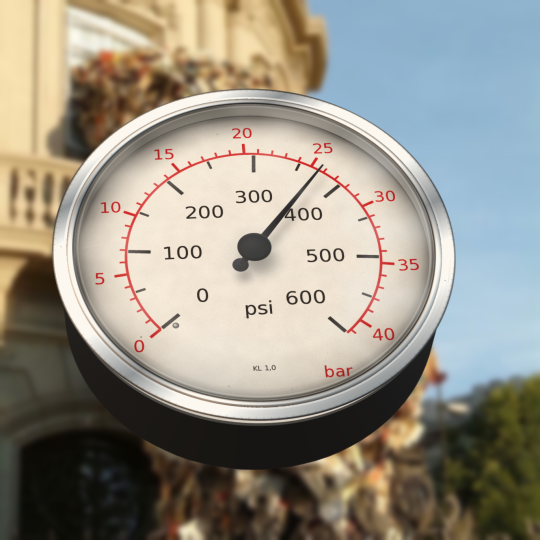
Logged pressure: 375 psi
